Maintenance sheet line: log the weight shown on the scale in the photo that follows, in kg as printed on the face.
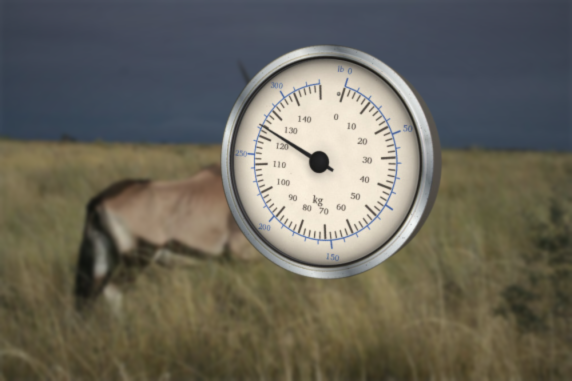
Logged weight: 124 kg
